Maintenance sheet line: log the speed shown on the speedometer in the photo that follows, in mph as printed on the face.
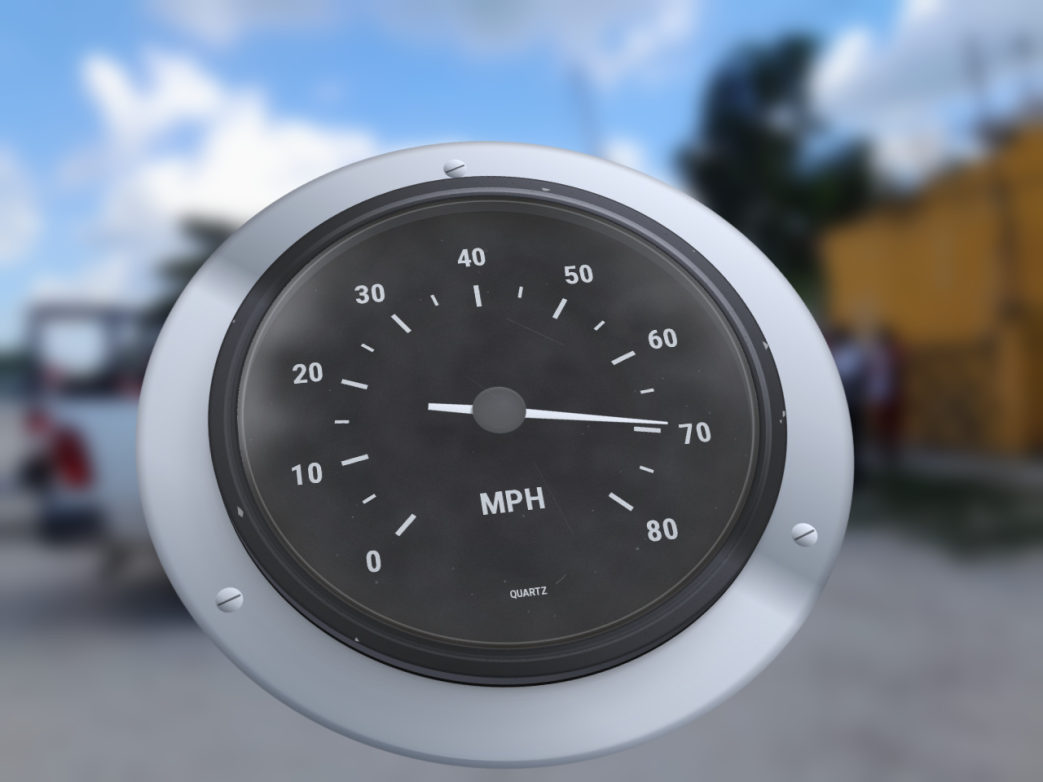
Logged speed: 70 mph
